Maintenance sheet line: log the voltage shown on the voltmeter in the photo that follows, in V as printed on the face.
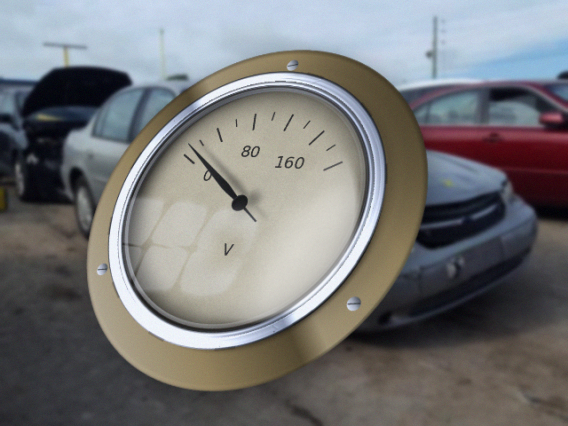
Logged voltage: 10 V
